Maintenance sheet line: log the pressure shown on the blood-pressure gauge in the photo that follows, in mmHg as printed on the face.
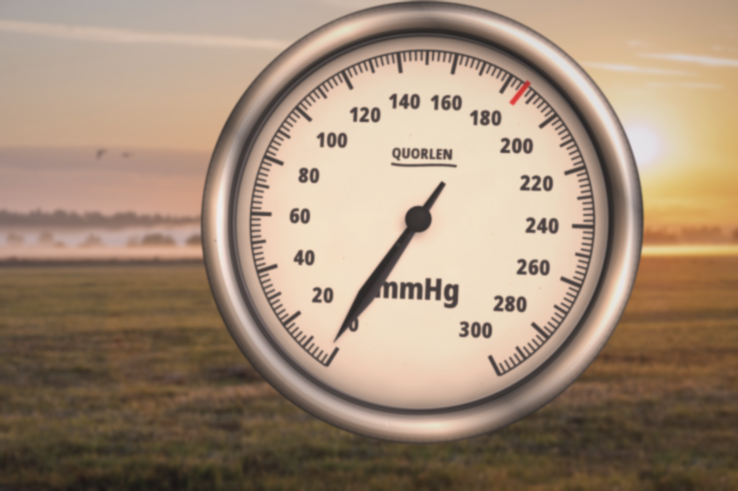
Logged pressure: 2 mmHg
